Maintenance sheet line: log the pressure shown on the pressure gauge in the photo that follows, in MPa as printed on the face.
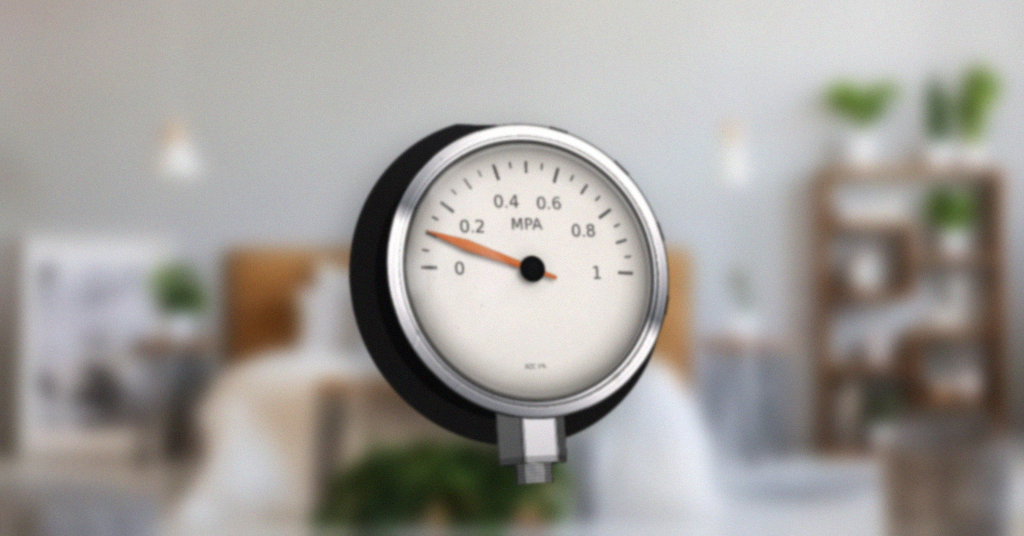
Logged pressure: 0.1 MPa
